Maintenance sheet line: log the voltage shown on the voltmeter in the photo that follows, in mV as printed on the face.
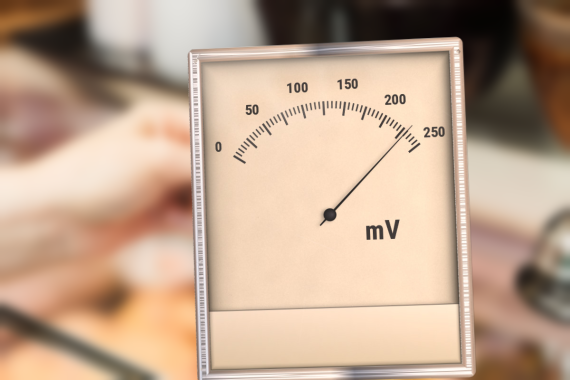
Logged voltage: 230 mV
